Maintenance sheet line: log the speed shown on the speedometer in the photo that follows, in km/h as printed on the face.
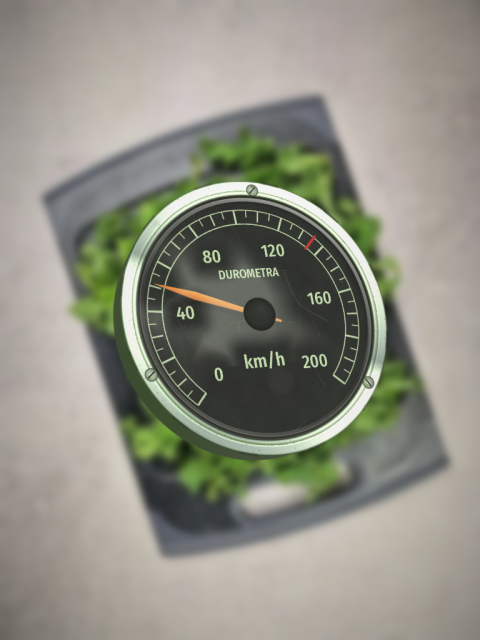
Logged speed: 50 km/h
